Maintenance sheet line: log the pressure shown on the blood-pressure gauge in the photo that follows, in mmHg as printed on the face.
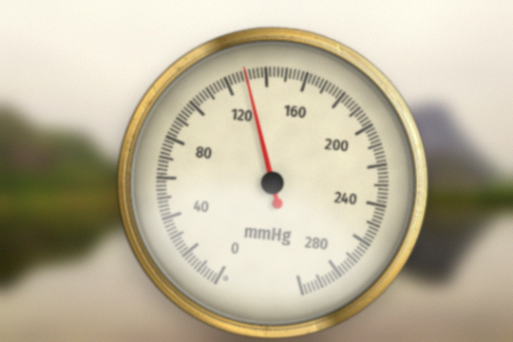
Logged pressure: 130 mmHg
